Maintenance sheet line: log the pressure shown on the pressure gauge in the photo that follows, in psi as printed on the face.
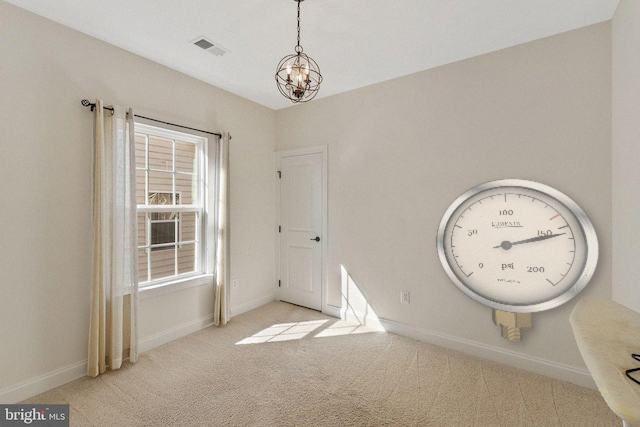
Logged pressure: 155 psi
